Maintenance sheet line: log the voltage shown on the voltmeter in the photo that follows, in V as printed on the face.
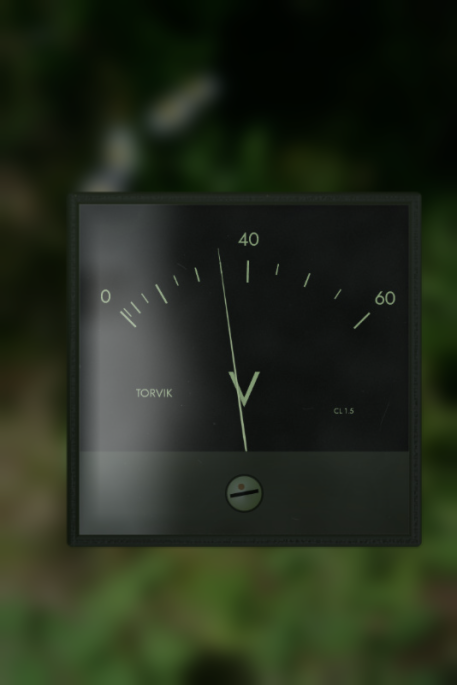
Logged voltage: 35 V
